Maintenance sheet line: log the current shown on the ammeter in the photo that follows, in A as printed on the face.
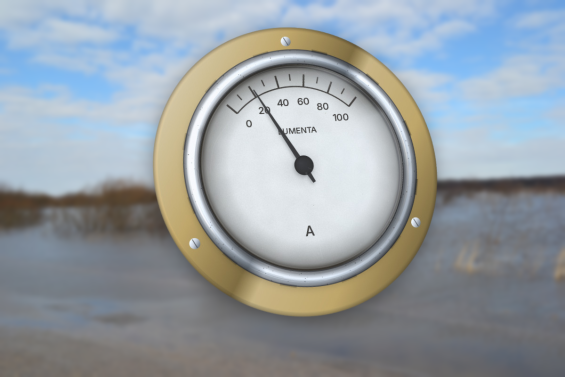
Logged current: 20 A
